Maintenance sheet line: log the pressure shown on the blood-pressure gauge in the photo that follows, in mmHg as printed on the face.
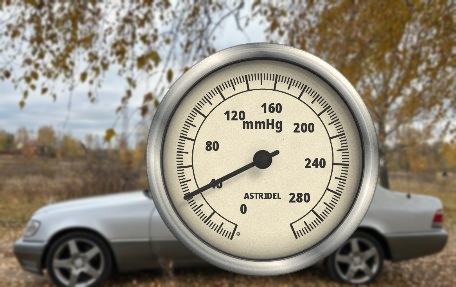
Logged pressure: 40 mmHg
